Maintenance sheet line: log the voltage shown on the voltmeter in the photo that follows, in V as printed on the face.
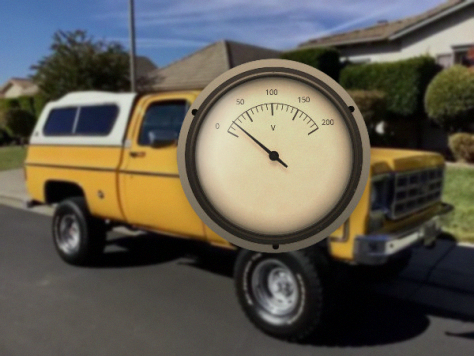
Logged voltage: 20 V
